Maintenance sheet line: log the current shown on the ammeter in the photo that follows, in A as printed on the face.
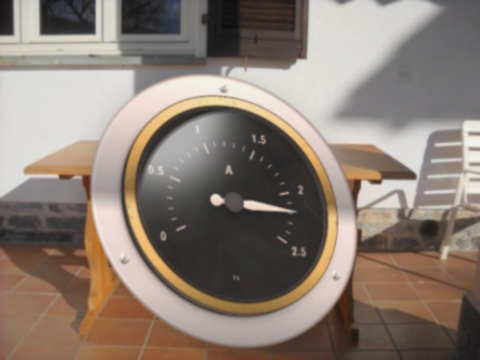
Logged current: 2.2 A
